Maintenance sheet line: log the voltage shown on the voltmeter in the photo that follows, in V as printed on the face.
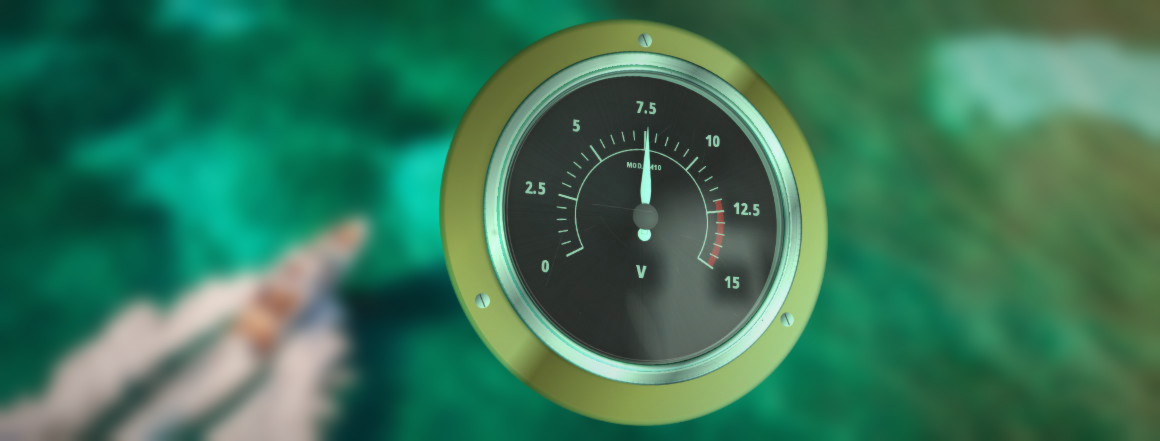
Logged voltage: 7.5 V
